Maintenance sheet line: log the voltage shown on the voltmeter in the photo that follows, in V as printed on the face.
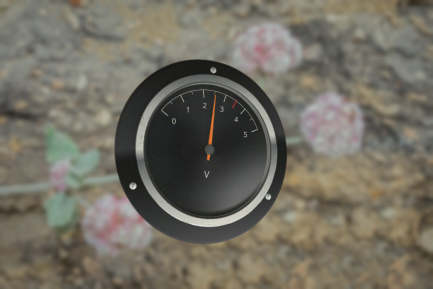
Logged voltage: 2.5 V
